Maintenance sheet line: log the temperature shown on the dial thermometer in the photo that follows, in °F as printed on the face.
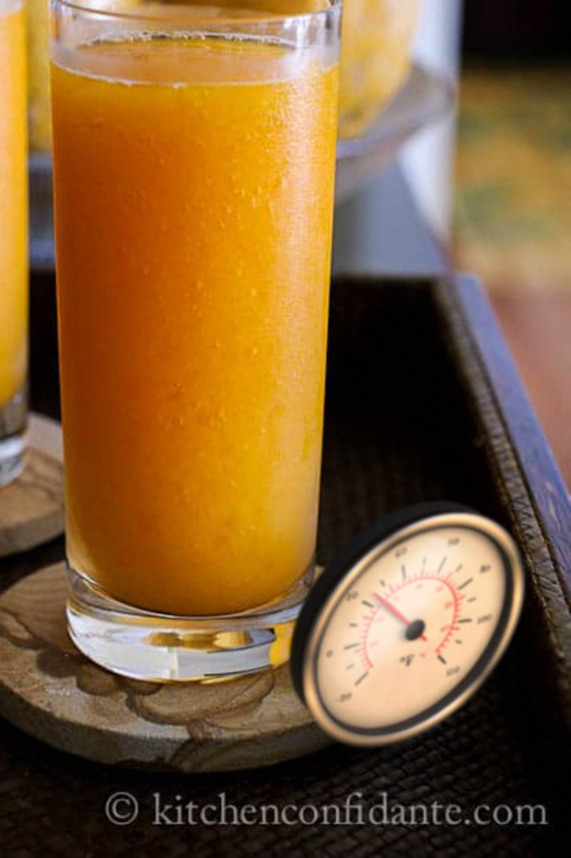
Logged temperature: 25 °F
